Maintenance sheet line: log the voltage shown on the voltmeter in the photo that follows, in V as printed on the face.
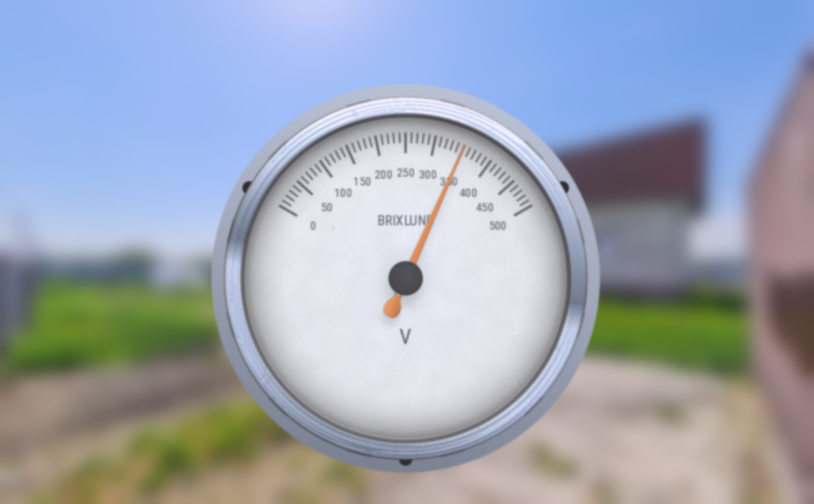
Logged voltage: 350 V
